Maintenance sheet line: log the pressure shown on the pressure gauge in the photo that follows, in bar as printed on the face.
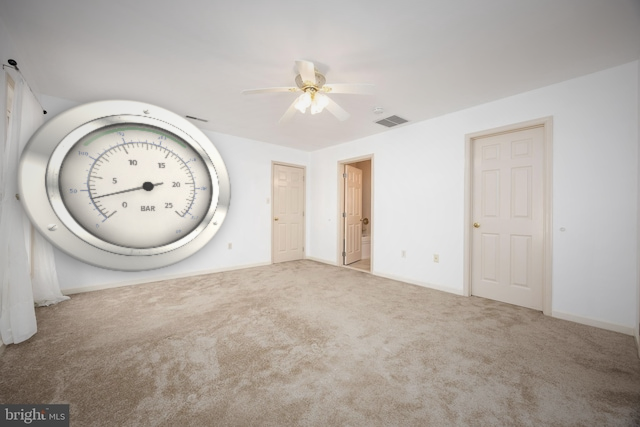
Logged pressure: 2.5 bar
